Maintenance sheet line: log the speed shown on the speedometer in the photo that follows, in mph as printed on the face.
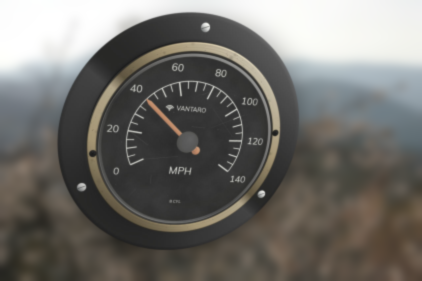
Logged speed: 40 mph
